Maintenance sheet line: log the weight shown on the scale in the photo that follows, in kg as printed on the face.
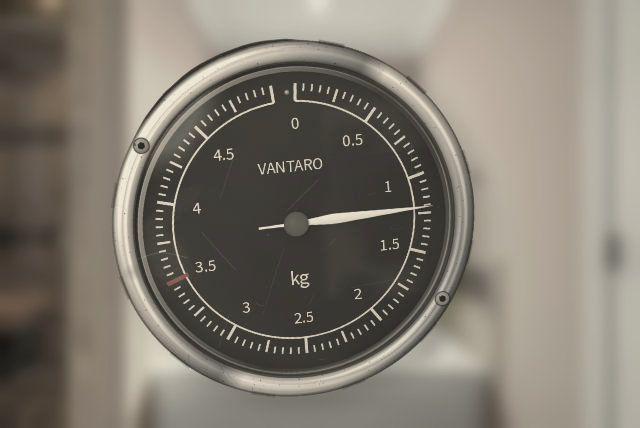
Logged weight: 1.2 kg
